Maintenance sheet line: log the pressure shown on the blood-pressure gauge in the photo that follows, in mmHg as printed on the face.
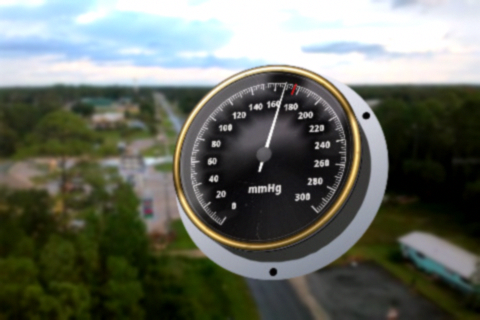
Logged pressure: 170 mmHg
